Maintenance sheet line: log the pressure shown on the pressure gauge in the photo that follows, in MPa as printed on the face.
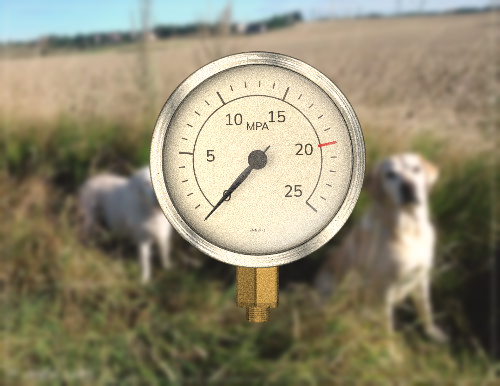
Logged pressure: 0 MPa
